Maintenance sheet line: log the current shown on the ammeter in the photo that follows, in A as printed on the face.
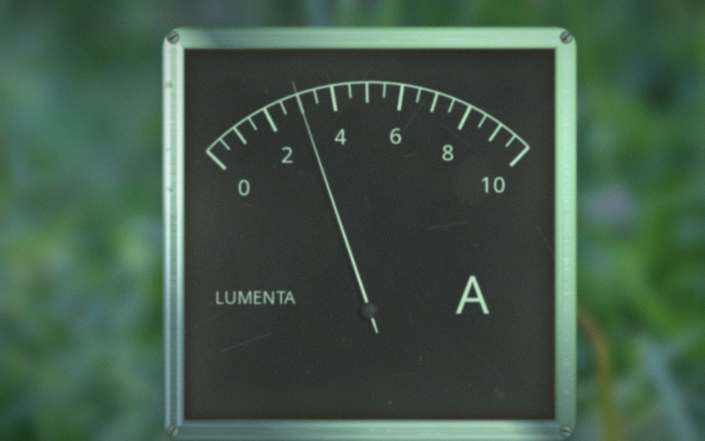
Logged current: 3 A
